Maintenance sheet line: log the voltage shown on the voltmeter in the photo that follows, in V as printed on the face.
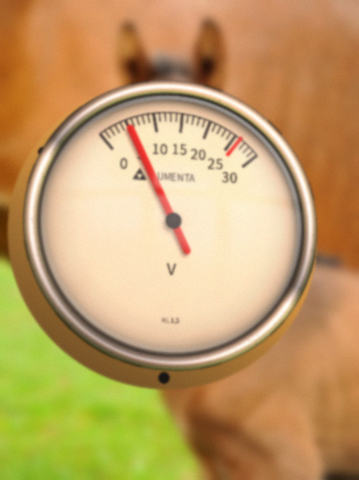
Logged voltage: 5 V
